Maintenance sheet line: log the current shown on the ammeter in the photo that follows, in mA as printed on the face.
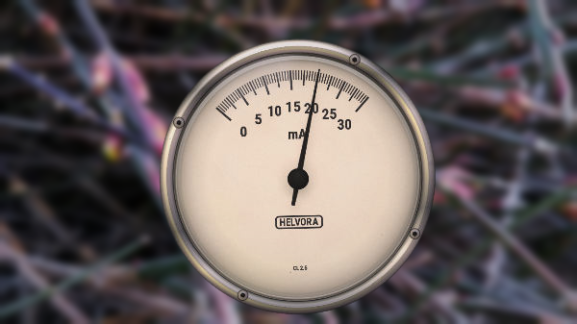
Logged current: 20 mA
